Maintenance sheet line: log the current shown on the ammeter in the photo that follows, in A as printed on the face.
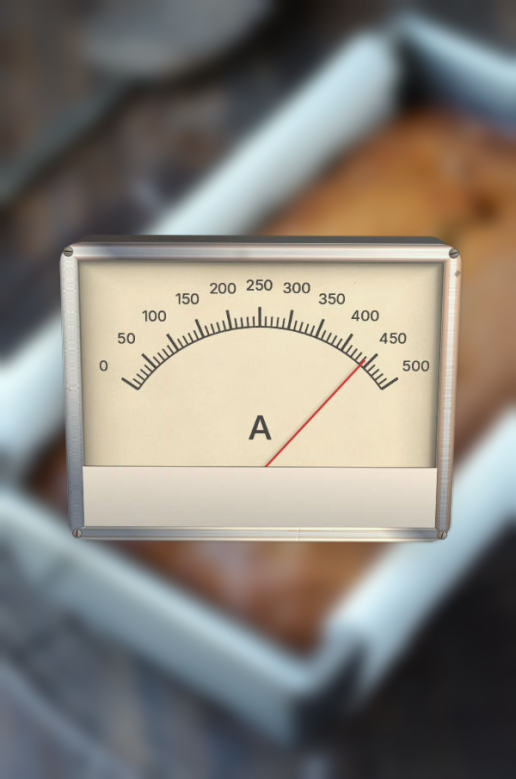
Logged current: 440 A
